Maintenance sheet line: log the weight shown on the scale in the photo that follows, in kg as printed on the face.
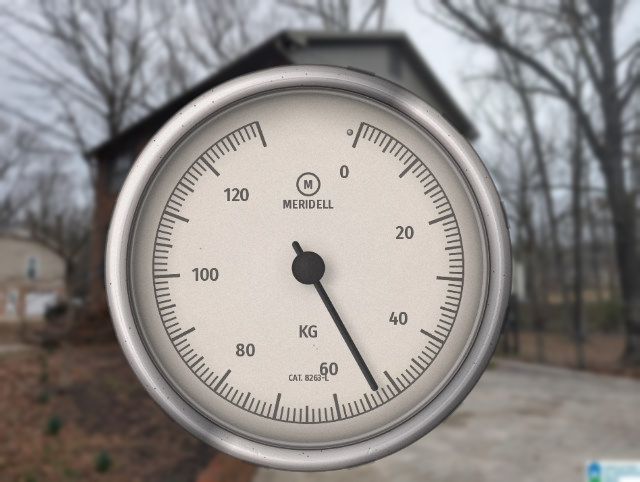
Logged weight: 53 kg
